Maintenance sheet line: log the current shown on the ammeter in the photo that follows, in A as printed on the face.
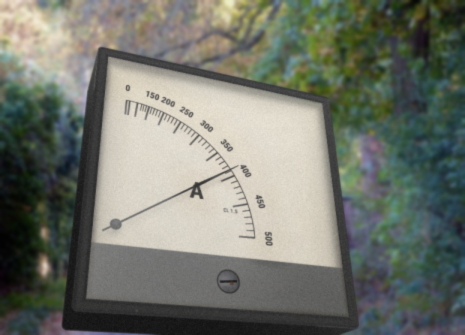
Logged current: 390 A
